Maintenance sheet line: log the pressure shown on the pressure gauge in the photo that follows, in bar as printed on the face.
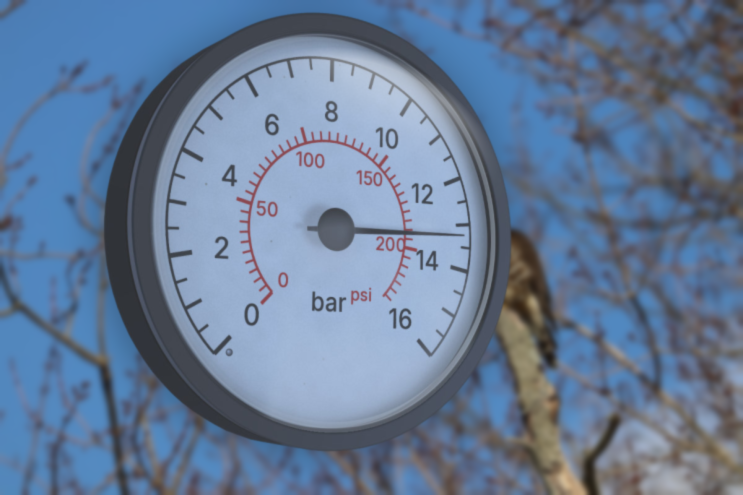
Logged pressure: 13.25 bar
